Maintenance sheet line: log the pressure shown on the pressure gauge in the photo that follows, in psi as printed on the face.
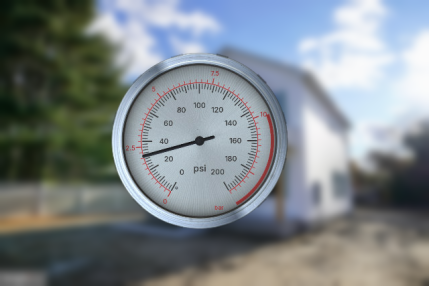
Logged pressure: 30 psi
